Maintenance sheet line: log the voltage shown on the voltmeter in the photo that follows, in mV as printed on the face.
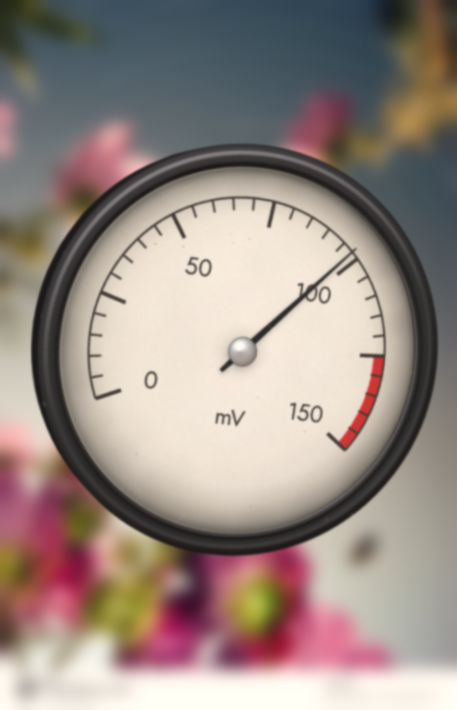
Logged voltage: 97.5 mV
